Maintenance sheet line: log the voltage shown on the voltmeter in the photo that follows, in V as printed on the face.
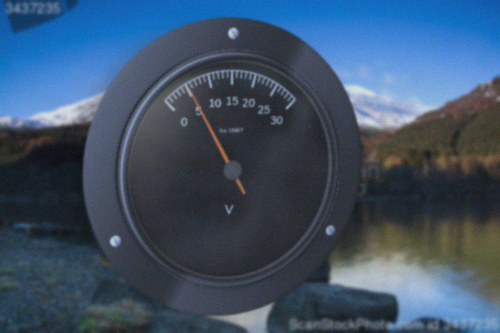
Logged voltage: 5 V
